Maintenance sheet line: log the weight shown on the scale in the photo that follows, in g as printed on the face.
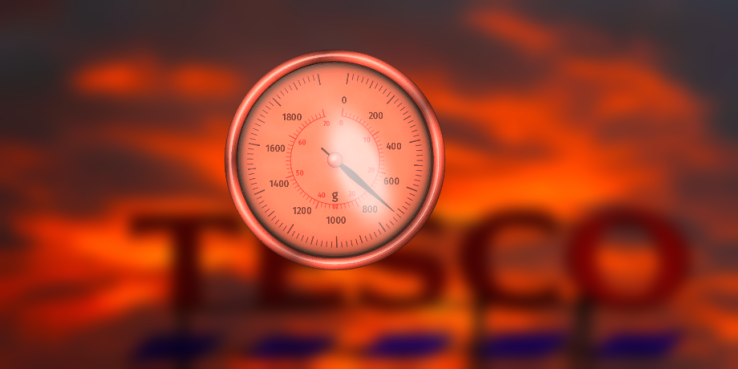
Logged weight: 720 g
